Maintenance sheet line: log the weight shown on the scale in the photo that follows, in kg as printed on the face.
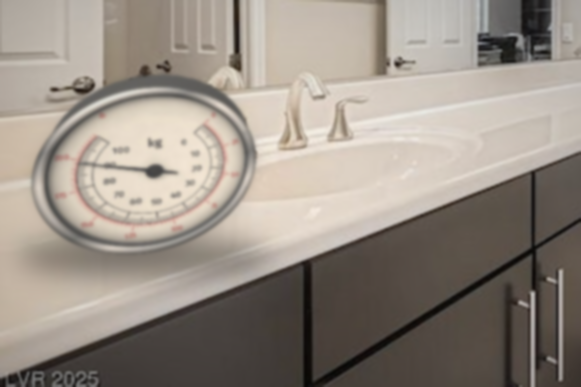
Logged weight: 90 kg
